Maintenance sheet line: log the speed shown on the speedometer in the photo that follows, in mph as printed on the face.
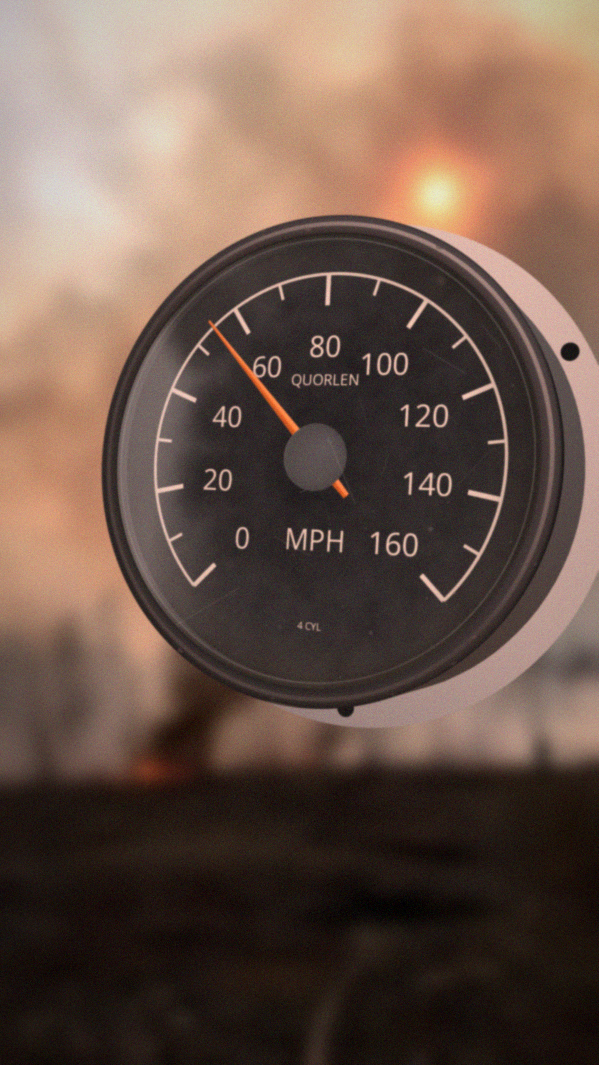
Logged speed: 55 mph
